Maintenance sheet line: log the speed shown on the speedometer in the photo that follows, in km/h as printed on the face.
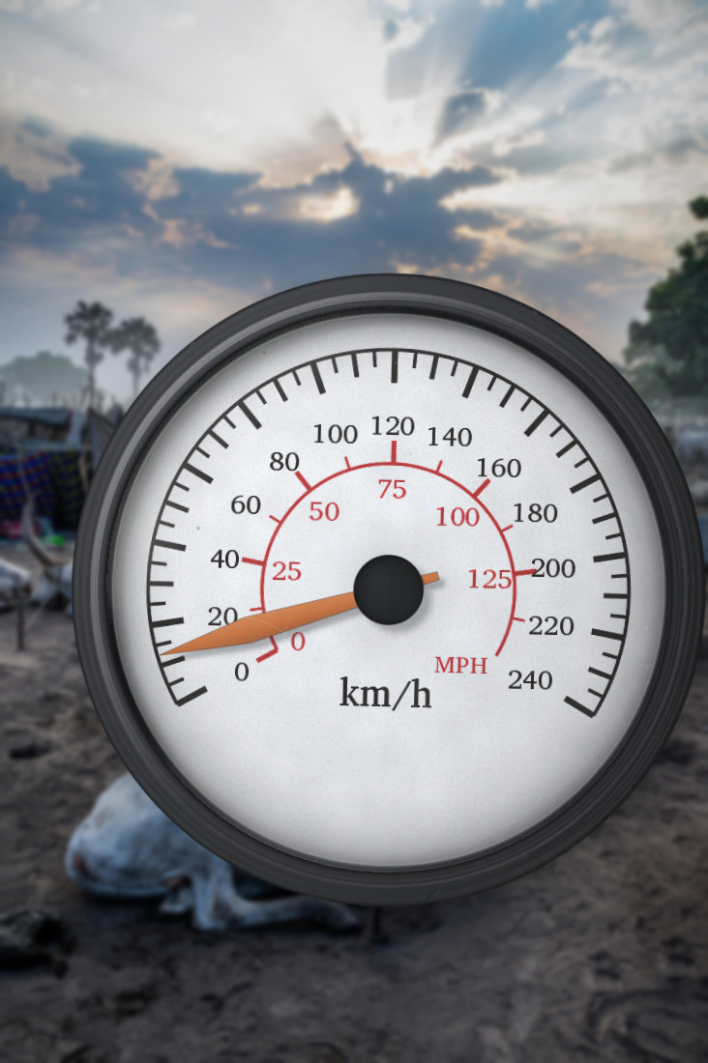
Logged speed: 12.5 km/h
